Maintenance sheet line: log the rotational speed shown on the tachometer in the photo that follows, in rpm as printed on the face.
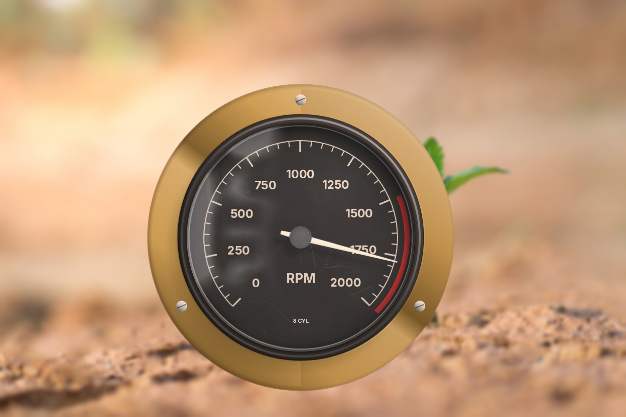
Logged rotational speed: 1775 rpm
